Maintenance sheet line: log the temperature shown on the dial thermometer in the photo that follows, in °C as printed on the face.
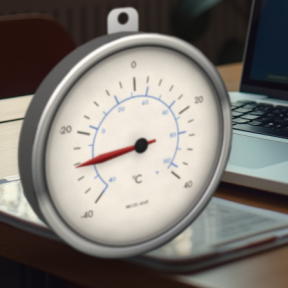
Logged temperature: -28 °C
